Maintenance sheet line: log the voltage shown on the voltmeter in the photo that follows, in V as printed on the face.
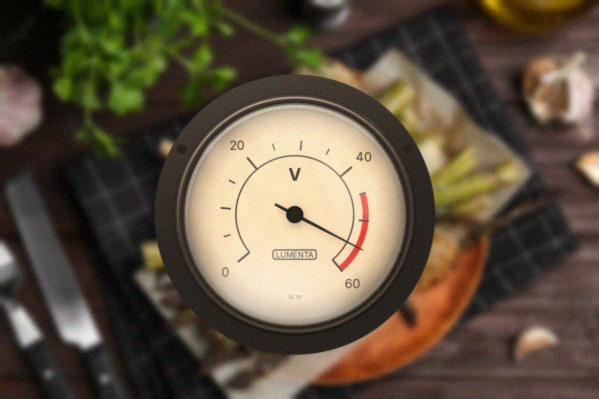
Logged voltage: 55 V
